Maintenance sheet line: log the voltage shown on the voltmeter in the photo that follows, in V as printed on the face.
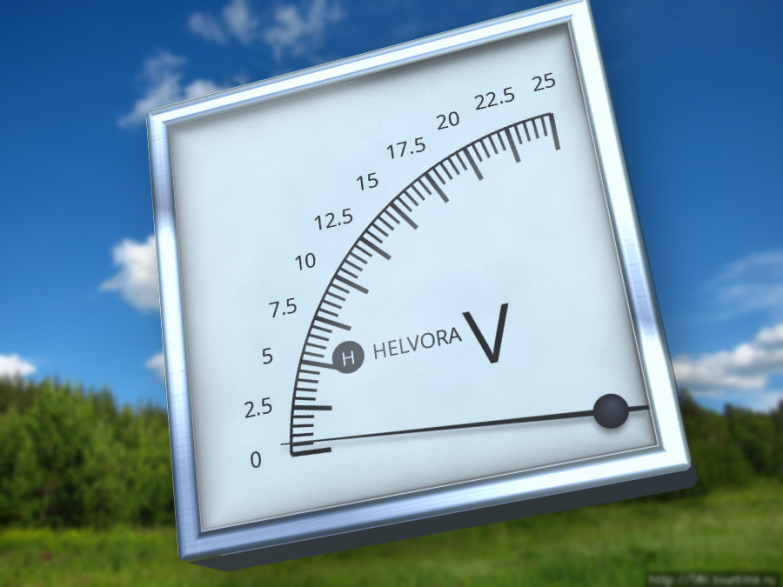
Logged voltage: 0.5 V
